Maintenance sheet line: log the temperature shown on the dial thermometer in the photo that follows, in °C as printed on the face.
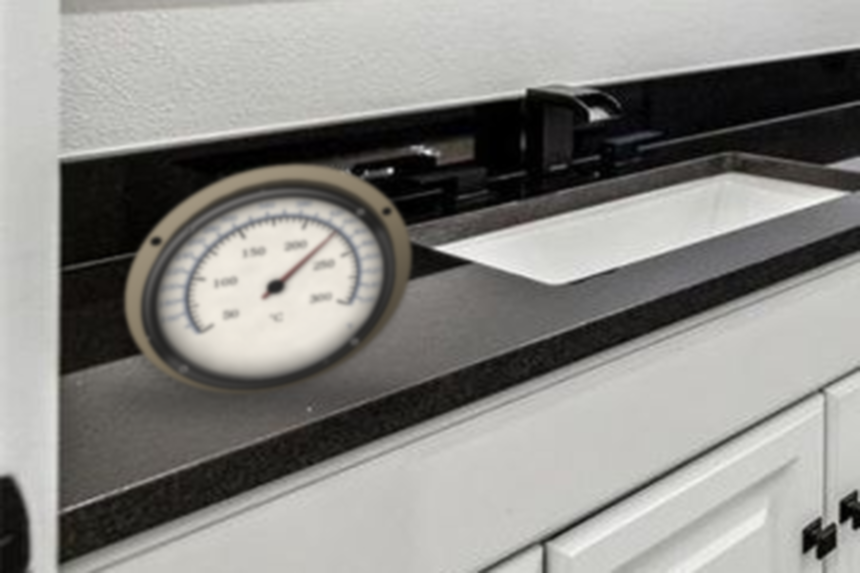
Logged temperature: 225 °C
